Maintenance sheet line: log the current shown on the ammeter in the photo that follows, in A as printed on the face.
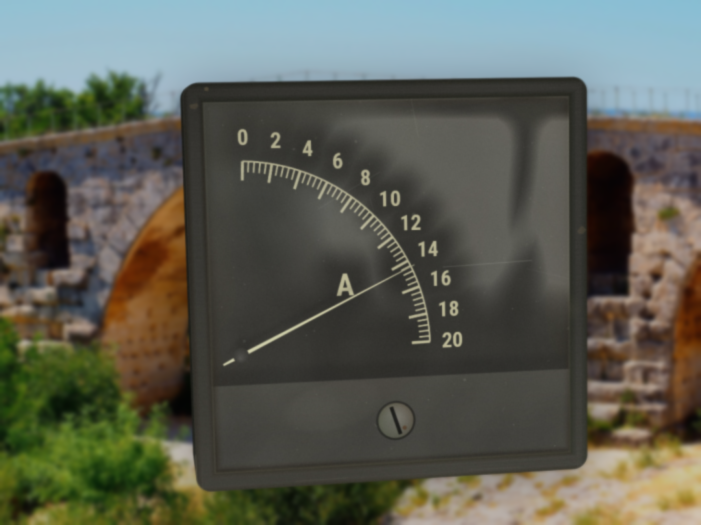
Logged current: 14.4 A
